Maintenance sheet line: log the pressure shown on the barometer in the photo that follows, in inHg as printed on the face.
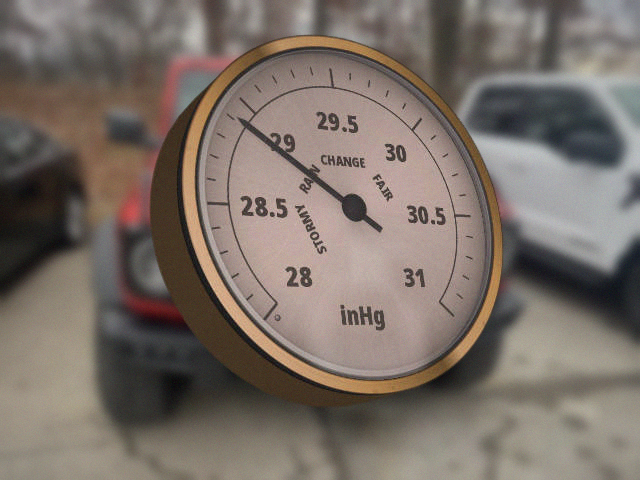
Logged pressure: 28.9 inHg
